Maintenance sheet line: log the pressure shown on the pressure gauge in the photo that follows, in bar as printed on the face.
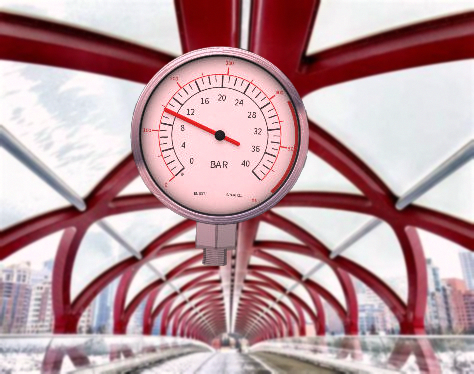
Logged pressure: 10 bar
